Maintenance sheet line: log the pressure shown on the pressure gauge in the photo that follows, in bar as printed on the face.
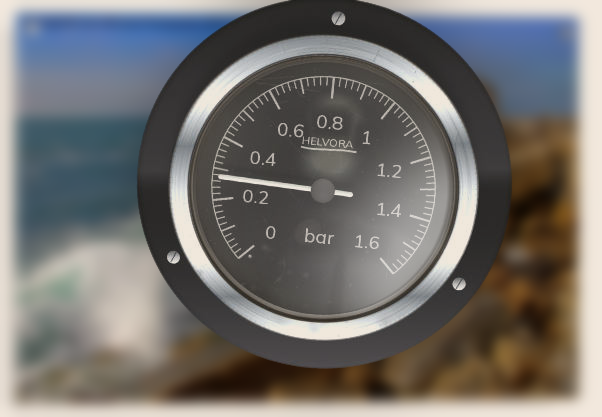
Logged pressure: 0.28 bar
